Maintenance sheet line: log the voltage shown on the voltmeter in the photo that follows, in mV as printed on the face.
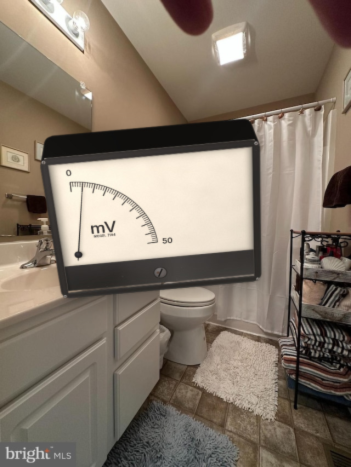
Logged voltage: 5 mV
